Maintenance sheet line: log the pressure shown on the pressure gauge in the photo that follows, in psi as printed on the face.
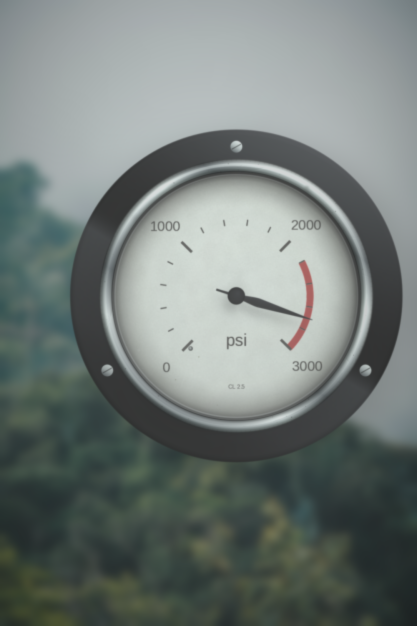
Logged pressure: 2700 psi
